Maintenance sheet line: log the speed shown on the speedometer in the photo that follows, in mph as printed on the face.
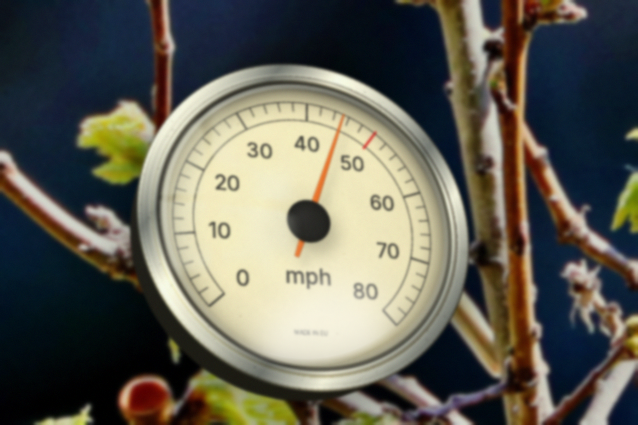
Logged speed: 45 mph
